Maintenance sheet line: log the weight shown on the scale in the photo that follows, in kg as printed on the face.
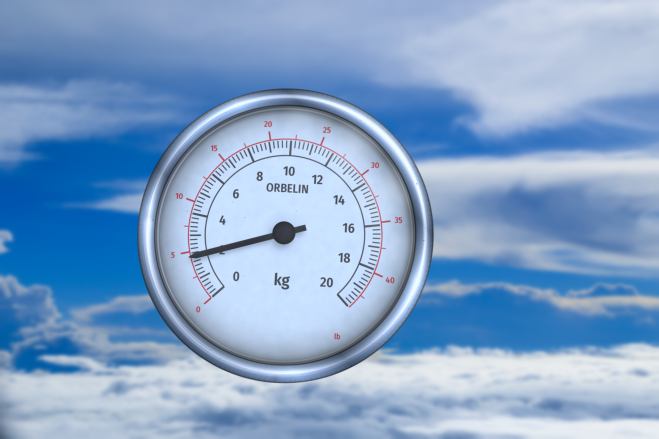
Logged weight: 2 kg
